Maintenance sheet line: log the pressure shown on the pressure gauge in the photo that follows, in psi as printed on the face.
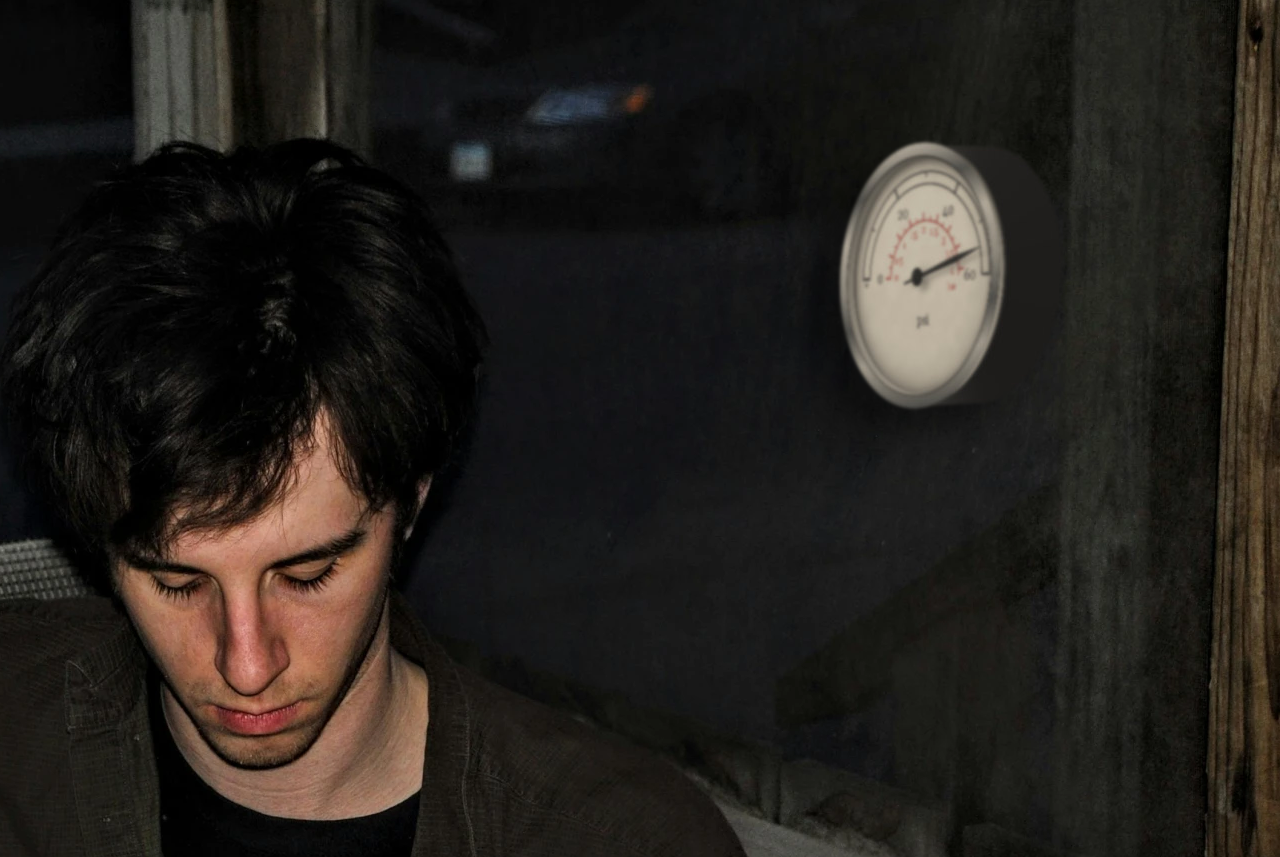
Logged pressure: 55 psi
